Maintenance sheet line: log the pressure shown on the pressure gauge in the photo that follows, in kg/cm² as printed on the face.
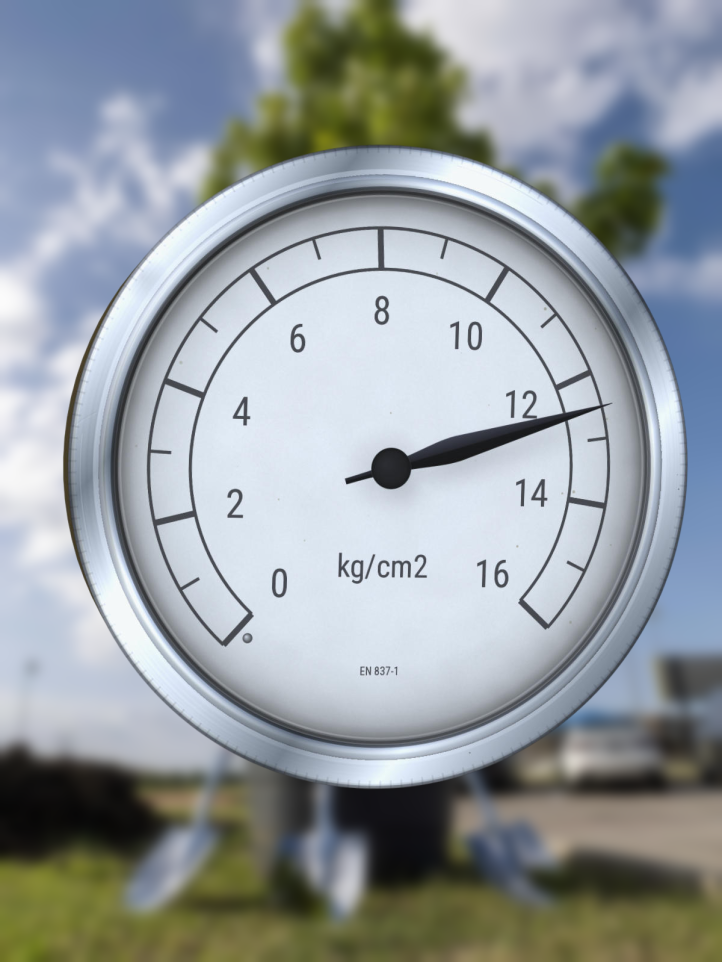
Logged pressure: 12.5 kg/cm²
